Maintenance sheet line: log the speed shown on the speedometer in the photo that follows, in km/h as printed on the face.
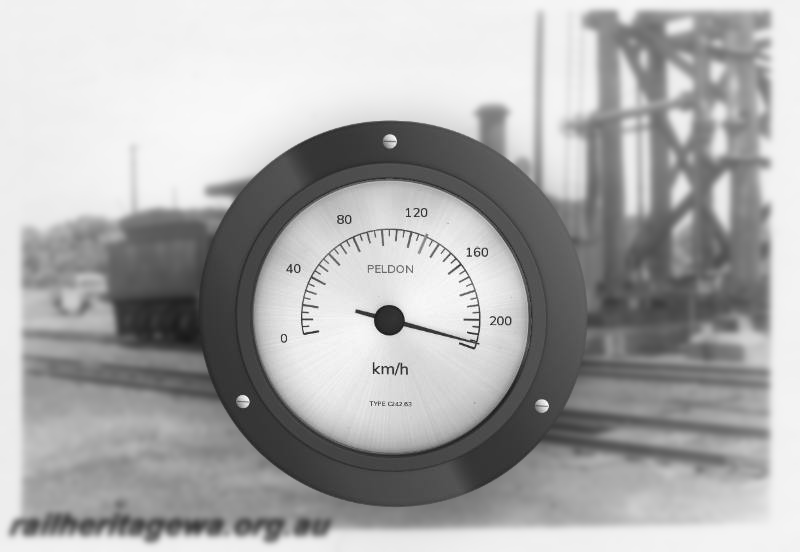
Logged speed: 215 km/h
